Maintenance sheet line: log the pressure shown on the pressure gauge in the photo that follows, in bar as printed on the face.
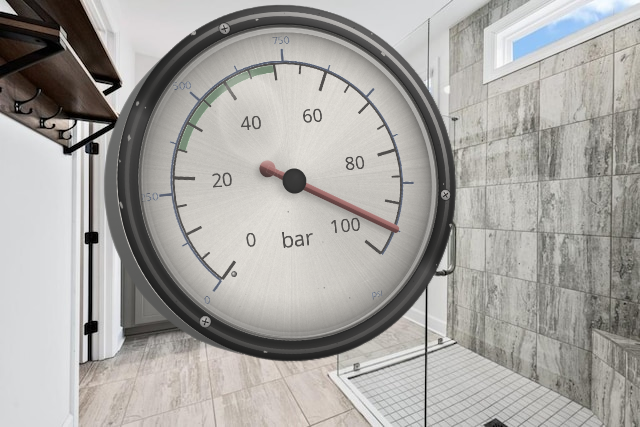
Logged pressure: 95 bar
